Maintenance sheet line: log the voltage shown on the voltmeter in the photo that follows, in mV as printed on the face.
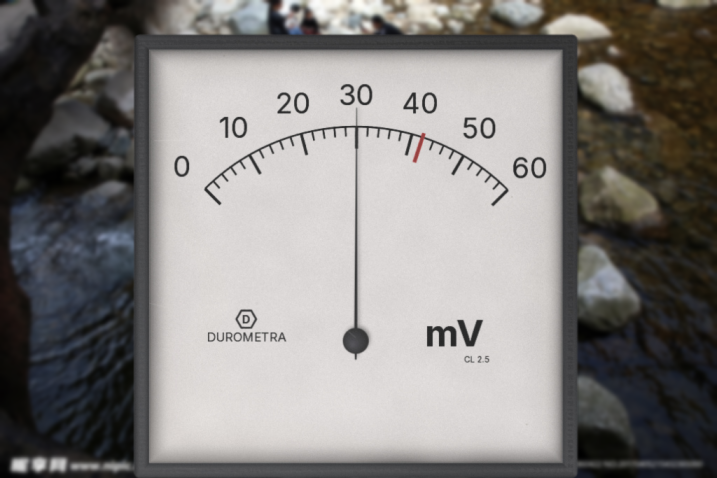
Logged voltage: 30 mV
